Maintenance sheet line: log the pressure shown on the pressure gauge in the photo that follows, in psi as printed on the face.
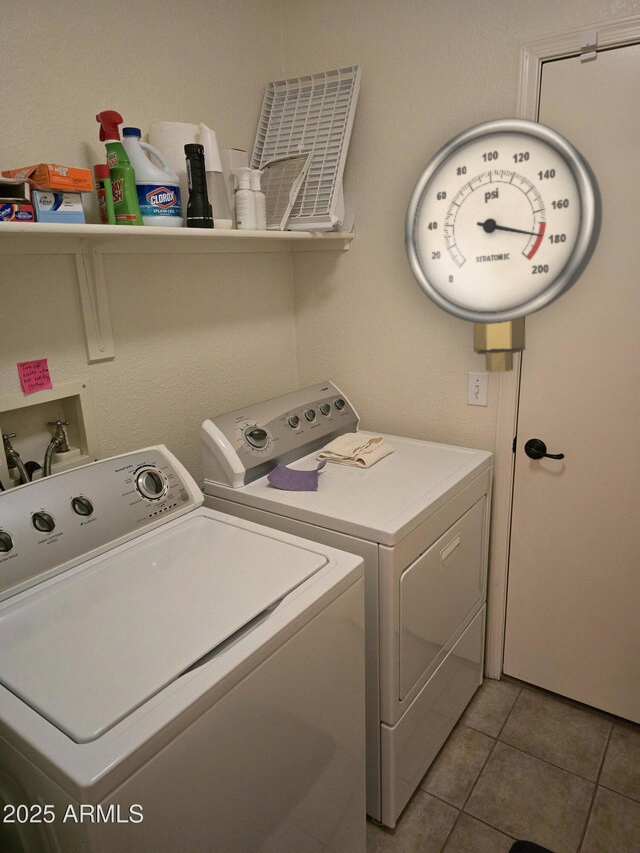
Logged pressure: 180 psi
